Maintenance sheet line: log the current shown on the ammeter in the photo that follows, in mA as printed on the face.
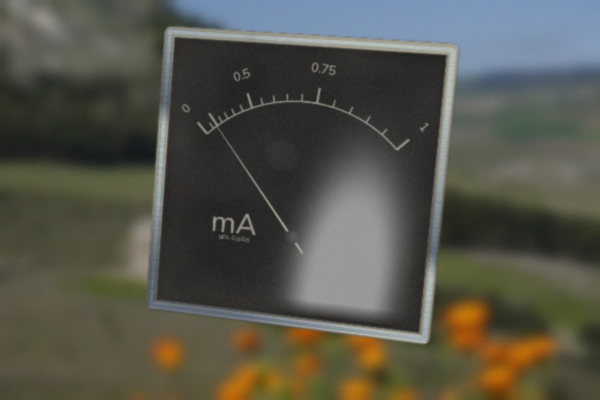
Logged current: 0.25 mA
